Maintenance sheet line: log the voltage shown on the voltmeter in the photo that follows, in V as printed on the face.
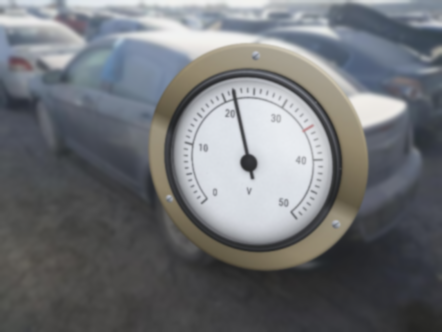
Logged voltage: 22 V
